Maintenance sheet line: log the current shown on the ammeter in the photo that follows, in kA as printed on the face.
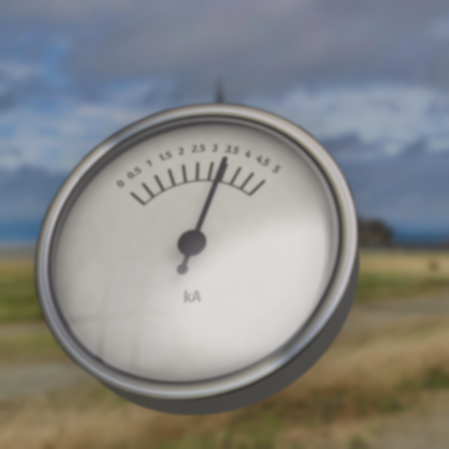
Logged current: 3.5 kA
